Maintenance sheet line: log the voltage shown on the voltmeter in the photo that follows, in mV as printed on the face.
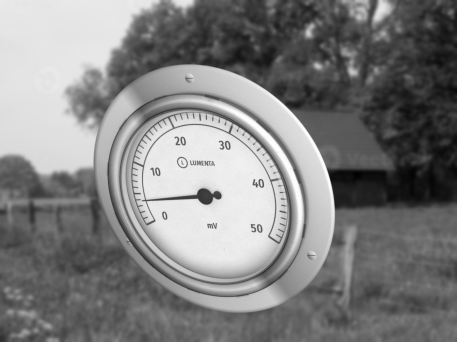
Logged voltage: 4 mV
